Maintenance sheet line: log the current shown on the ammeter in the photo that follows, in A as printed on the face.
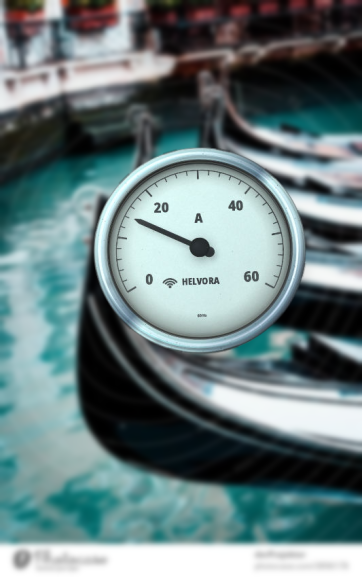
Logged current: 14 A
